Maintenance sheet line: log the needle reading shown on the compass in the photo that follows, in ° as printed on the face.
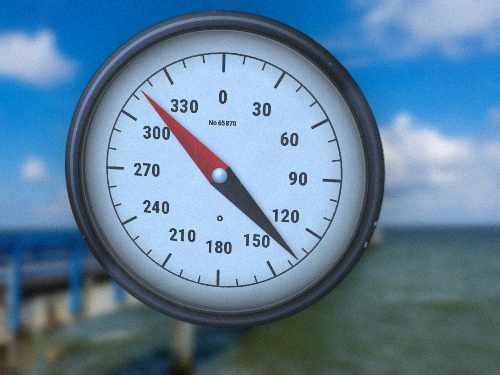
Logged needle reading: 315 °
